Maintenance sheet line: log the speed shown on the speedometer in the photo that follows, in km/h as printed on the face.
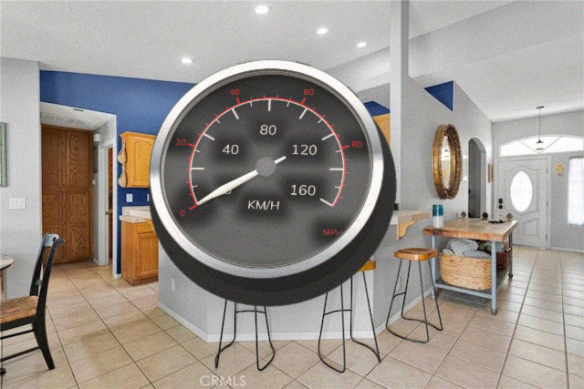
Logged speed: 0 km/h
